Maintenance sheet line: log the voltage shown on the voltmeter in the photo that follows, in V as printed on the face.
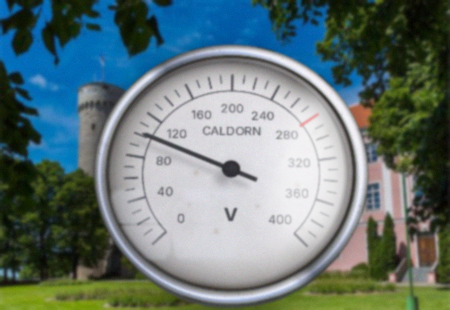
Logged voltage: 100 V
